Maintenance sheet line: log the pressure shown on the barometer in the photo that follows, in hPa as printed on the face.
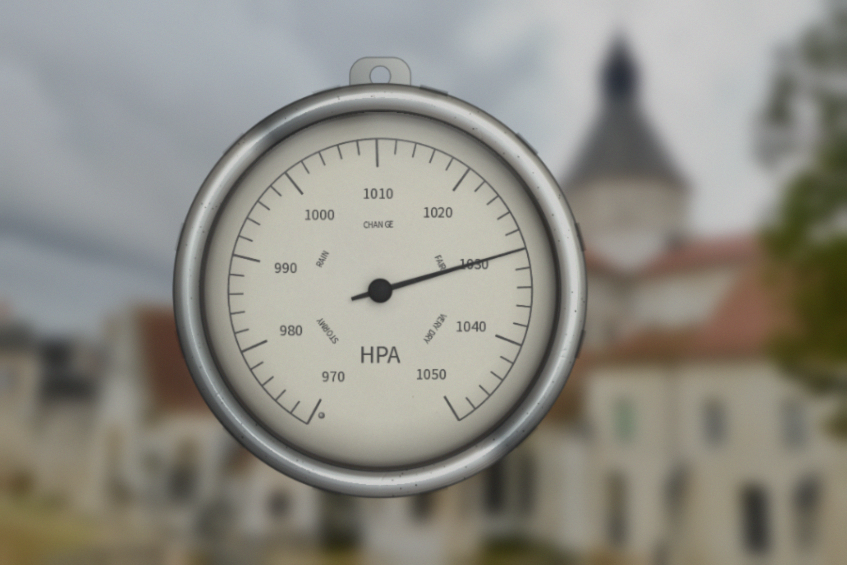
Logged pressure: 1030 hPa
